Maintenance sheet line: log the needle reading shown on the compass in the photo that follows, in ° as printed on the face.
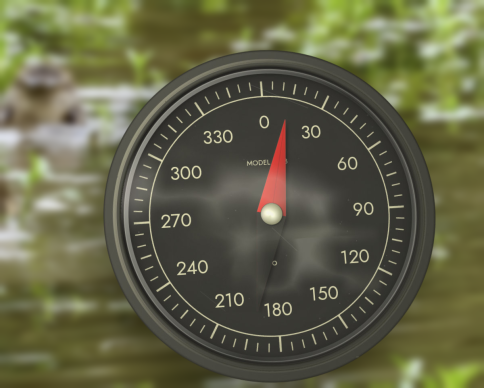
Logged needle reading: 12.5 °
